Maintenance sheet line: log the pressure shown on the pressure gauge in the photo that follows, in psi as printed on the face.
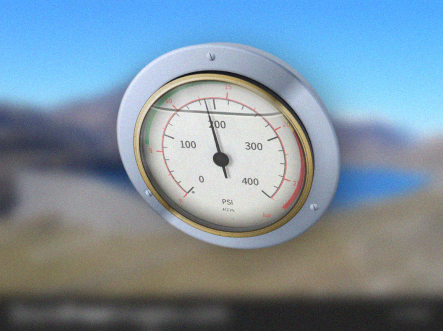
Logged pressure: 190 psi
